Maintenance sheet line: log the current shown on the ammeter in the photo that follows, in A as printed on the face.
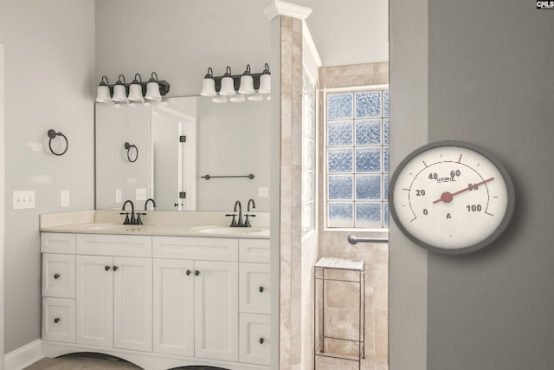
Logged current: 80 A
